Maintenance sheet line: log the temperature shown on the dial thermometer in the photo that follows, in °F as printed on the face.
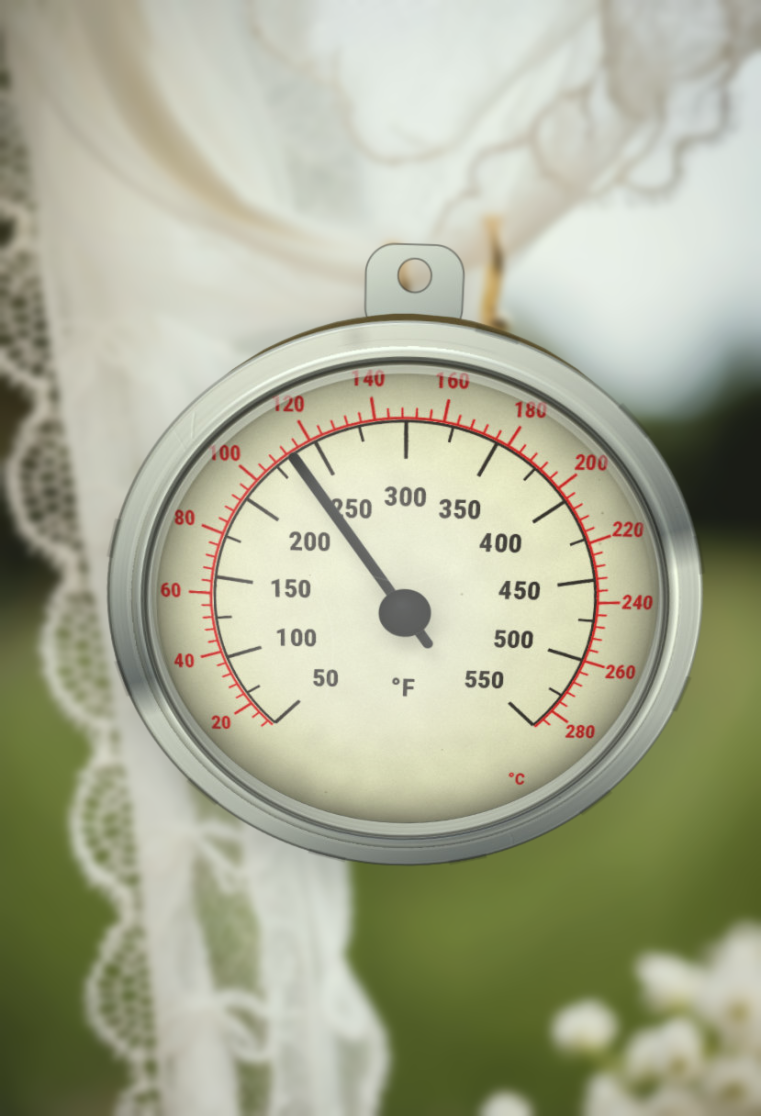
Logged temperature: 237.5 °F
